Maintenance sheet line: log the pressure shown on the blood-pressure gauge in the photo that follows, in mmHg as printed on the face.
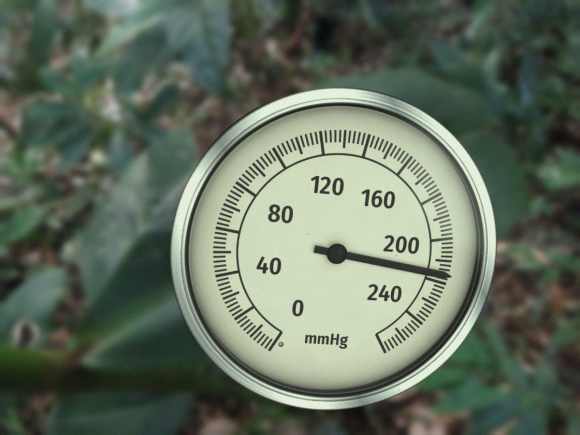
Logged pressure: 216 mmHg
